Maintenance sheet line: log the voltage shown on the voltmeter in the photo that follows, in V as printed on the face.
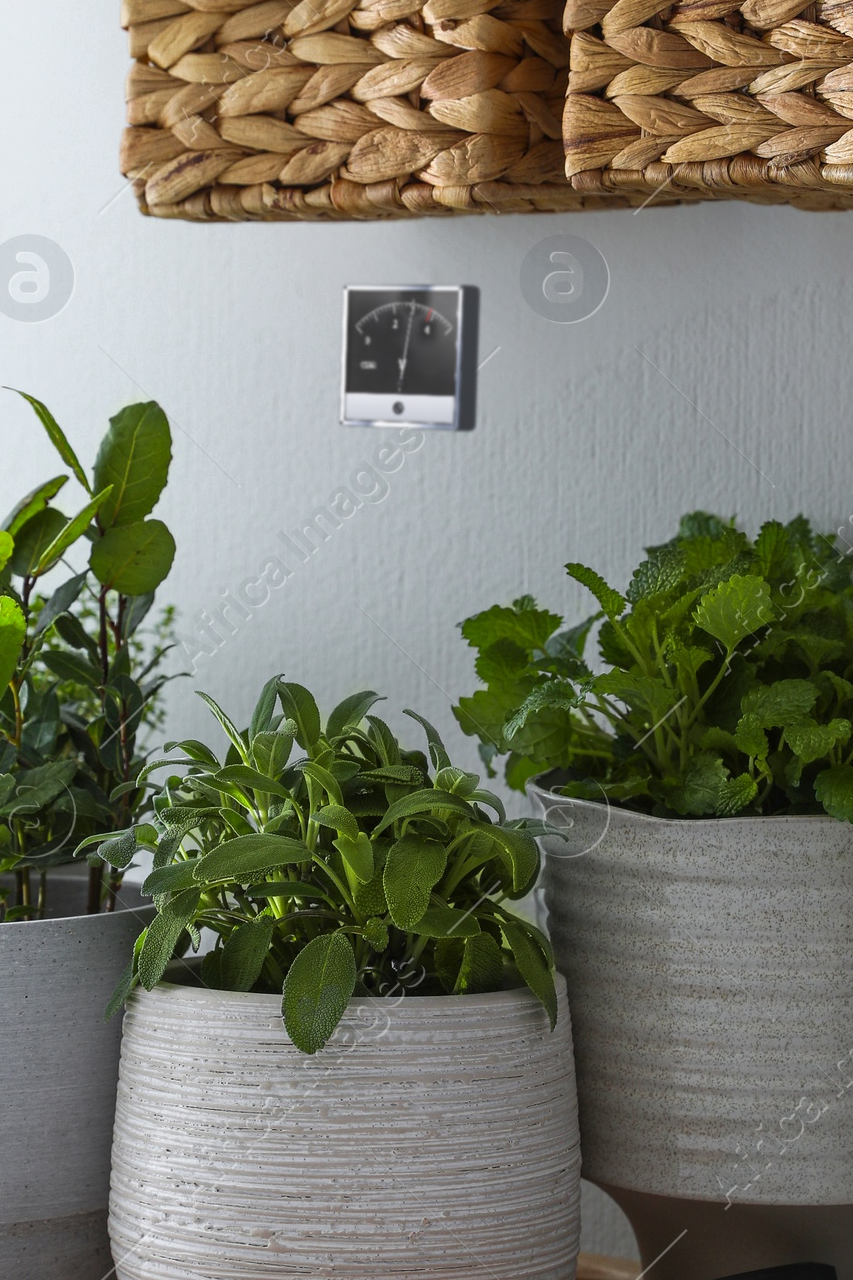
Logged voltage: 3 V
